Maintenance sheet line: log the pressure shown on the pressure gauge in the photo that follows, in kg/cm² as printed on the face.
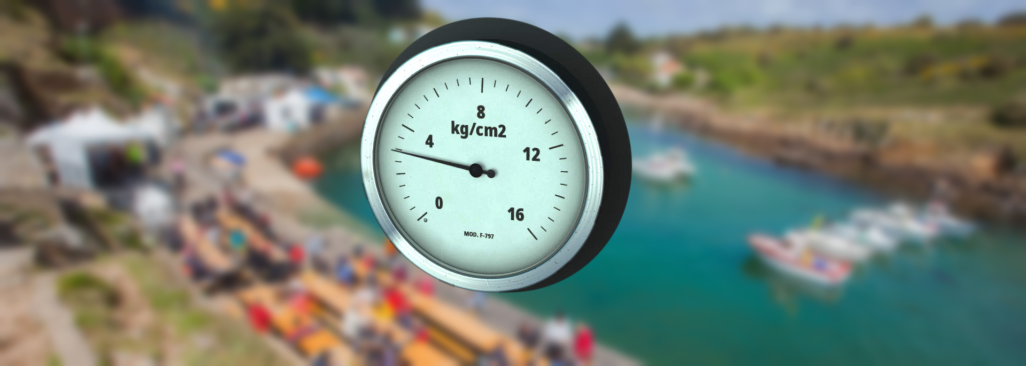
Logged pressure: 3 kg/cm²
